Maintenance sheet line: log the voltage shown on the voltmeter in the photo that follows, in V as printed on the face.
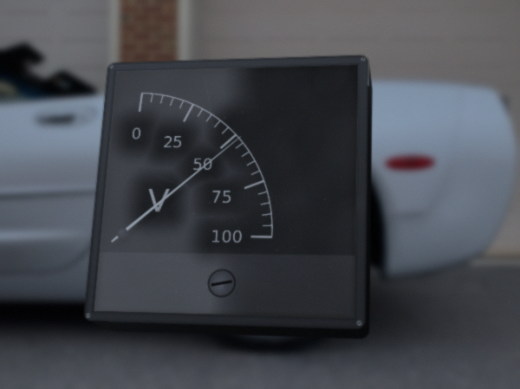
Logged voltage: 52.5 V
